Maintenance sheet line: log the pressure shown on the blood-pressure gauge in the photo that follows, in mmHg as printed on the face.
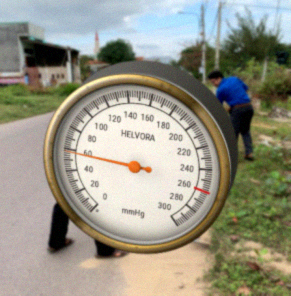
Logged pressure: 60 mmHg
